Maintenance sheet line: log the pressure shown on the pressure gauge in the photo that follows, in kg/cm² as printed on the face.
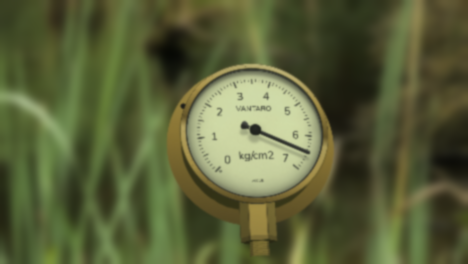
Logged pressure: 6.5 kg/cm²
